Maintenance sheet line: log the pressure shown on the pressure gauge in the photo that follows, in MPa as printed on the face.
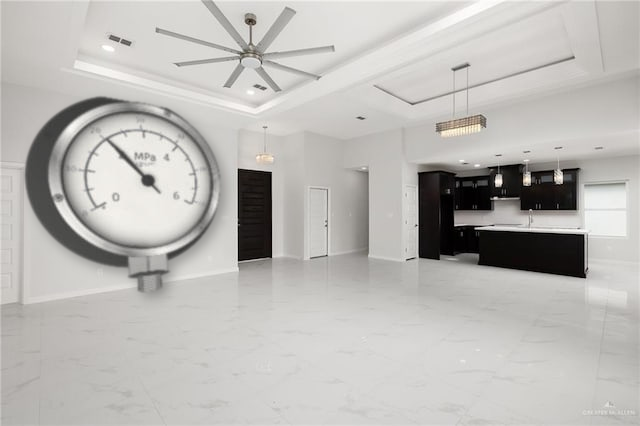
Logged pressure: 2 MPa
